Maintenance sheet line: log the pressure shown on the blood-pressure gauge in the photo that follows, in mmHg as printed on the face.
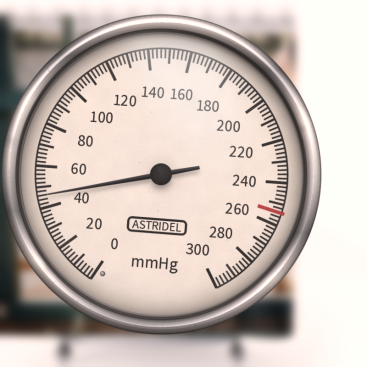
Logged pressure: 46 mmHg
